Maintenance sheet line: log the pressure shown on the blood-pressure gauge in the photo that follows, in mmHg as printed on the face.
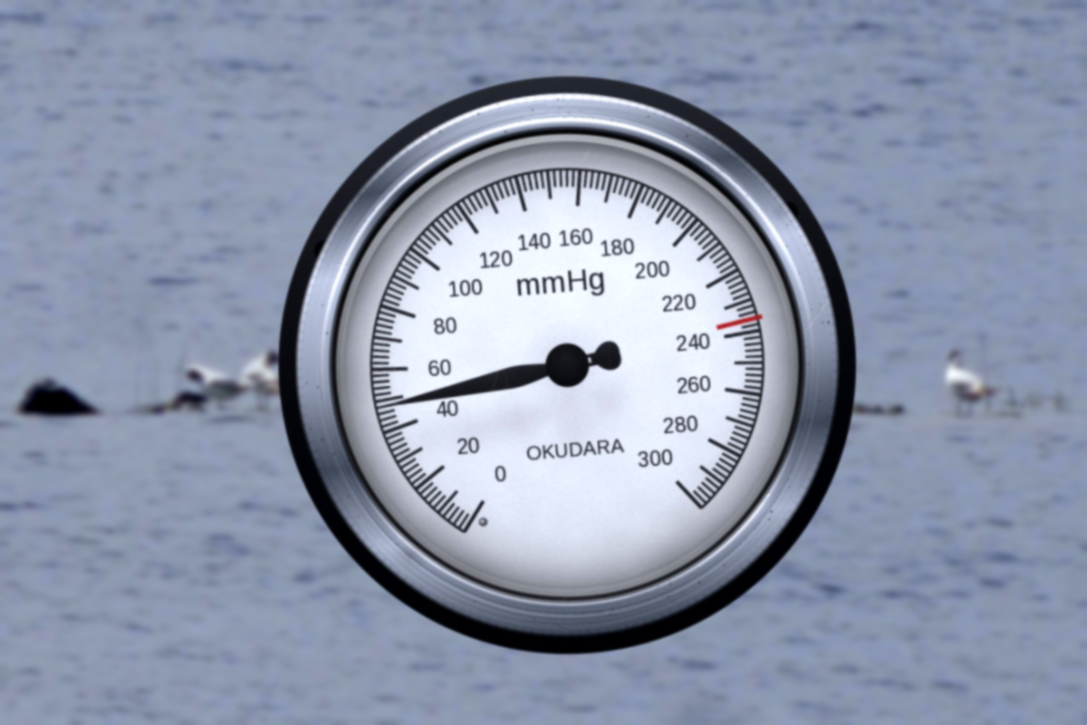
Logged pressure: 48 mmHg
